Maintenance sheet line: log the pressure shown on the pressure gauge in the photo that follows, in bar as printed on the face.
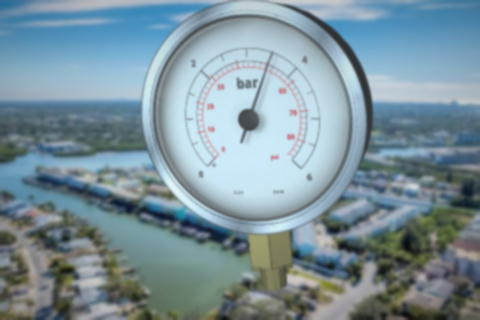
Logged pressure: 3.5 bar
